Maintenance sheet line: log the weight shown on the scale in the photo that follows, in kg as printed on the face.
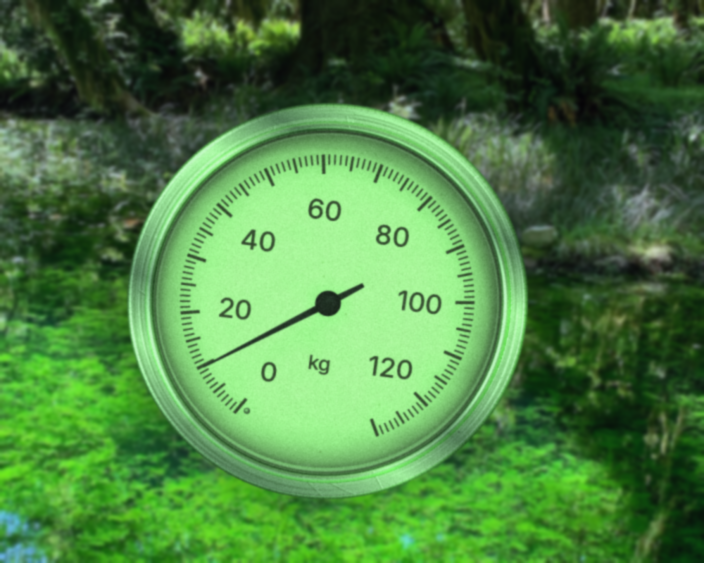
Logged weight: 10 kg
